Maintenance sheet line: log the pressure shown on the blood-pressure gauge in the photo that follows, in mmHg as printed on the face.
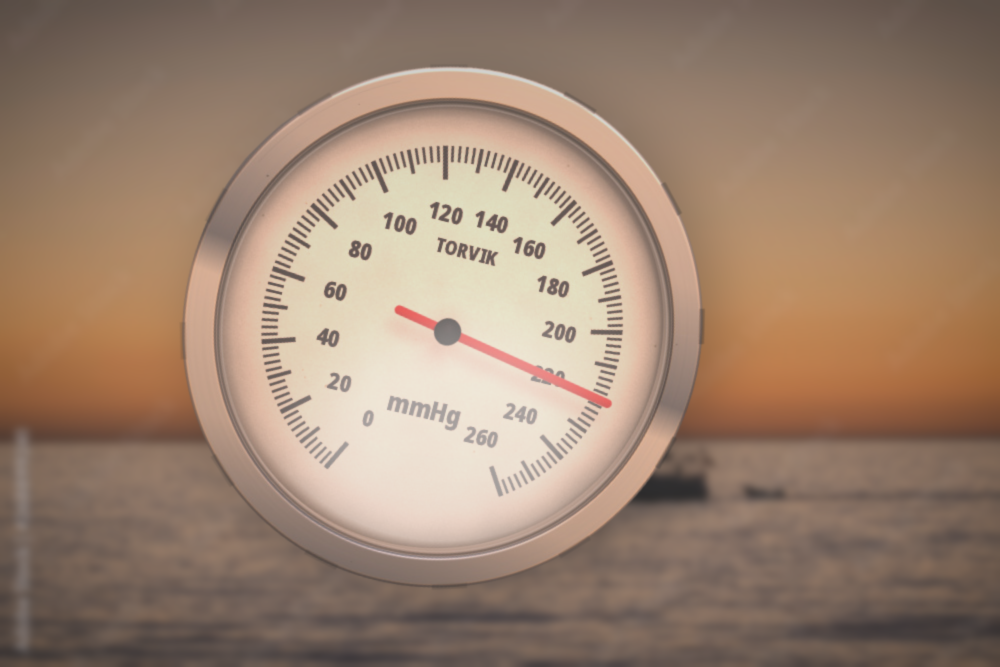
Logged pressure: 220 mmHg
